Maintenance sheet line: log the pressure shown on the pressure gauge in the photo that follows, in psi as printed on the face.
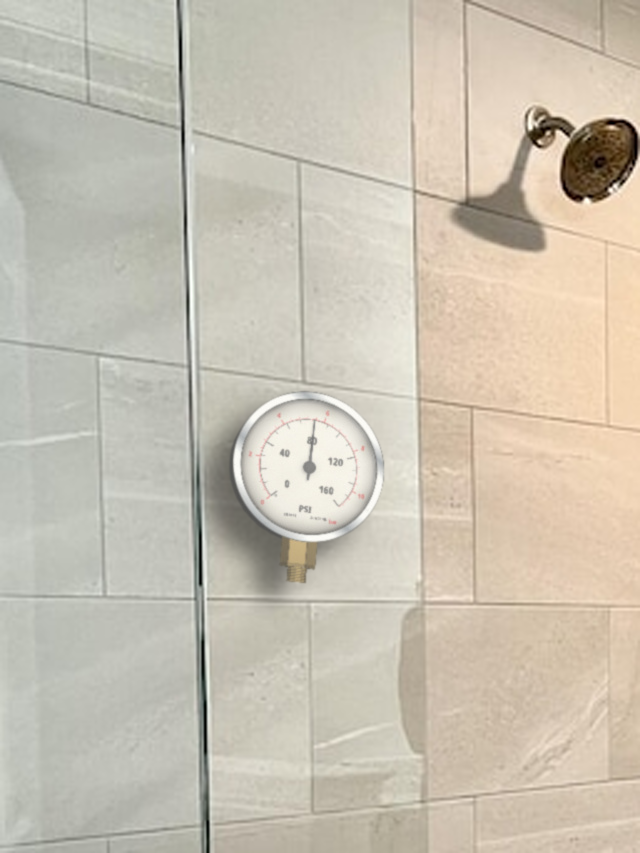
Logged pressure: 80 psi
